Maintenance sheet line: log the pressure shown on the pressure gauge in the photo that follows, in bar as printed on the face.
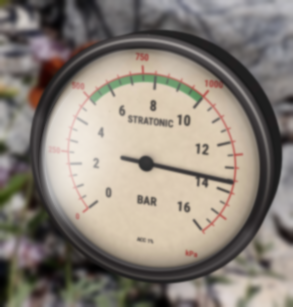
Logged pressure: 13.5 bar
